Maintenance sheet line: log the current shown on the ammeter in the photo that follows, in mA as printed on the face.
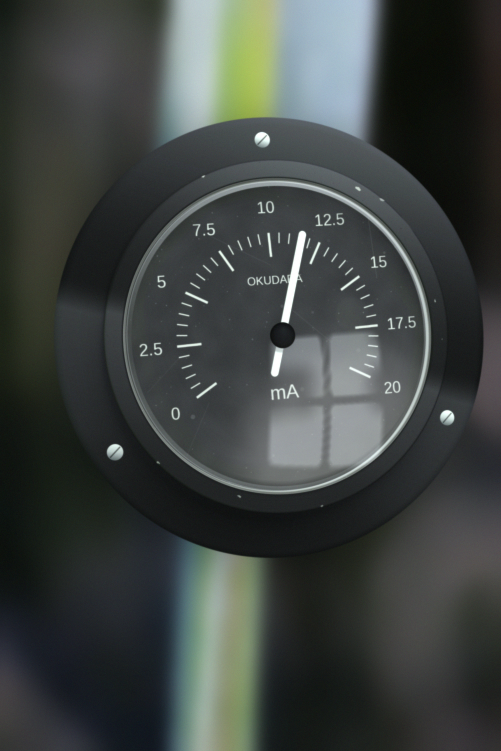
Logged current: 11.5 mA
